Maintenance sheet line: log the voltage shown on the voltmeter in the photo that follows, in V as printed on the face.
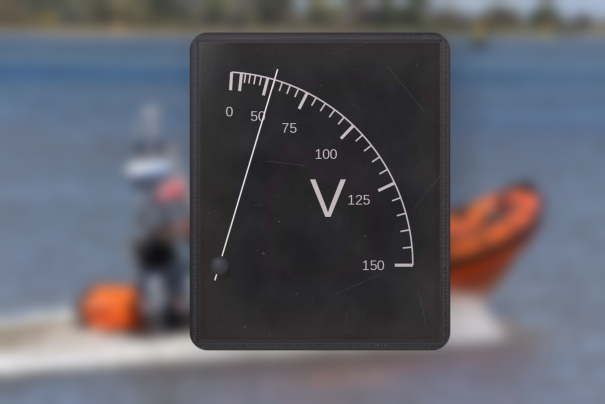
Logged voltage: 55 V
